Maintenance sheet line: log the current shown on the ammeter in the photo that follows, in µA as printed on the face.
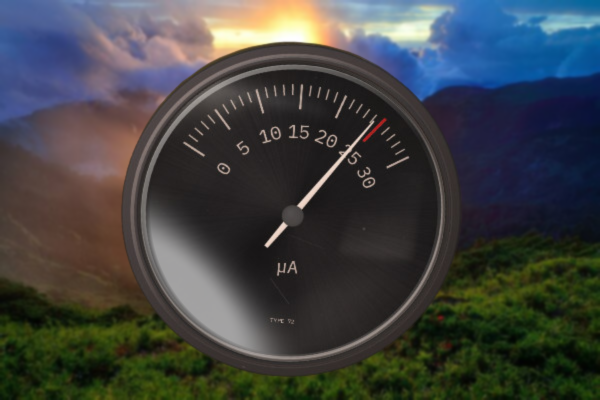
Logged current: 24 µA
